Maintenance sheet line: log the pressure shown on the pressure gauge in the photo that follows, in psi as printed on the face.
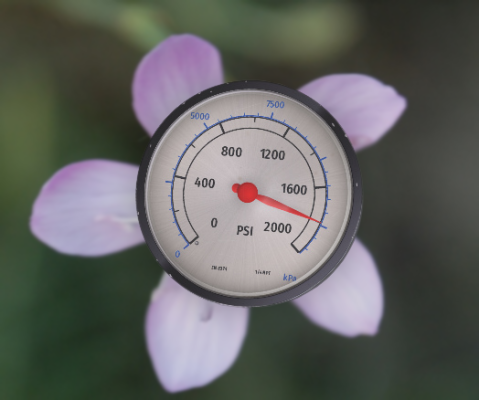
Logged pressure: 1800 psi
